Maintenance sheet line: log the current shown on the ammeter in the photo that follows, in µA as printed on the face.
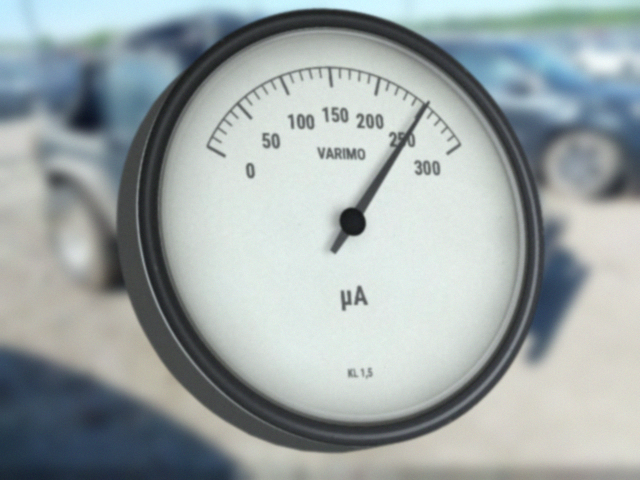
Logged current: 250 µA
